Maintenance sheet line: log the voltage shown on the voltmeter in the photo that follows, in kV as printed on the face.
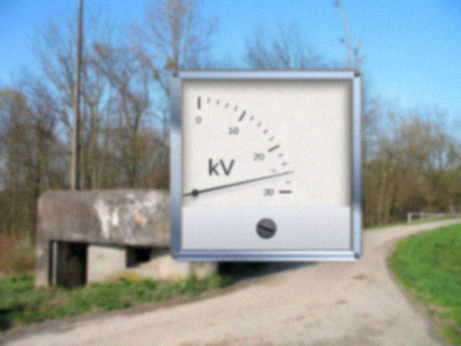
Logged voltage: 26 kV
